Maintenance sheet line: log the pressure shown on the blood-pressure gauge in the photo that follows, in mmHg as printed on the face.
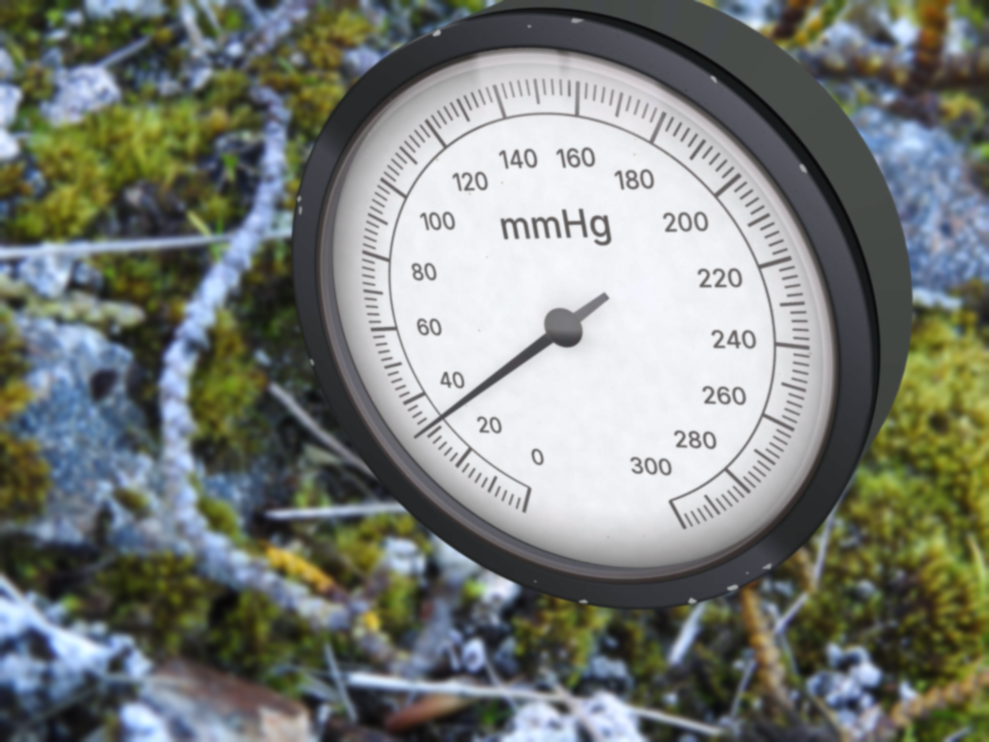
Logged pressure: 32 mmHg
